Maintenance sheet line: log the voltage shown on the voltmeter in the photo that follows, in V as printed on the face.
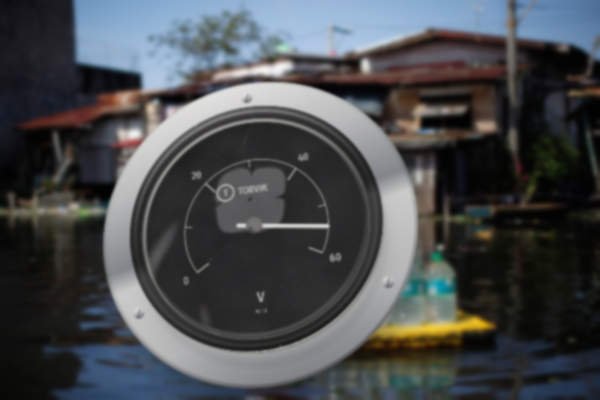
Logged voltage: 55 V
